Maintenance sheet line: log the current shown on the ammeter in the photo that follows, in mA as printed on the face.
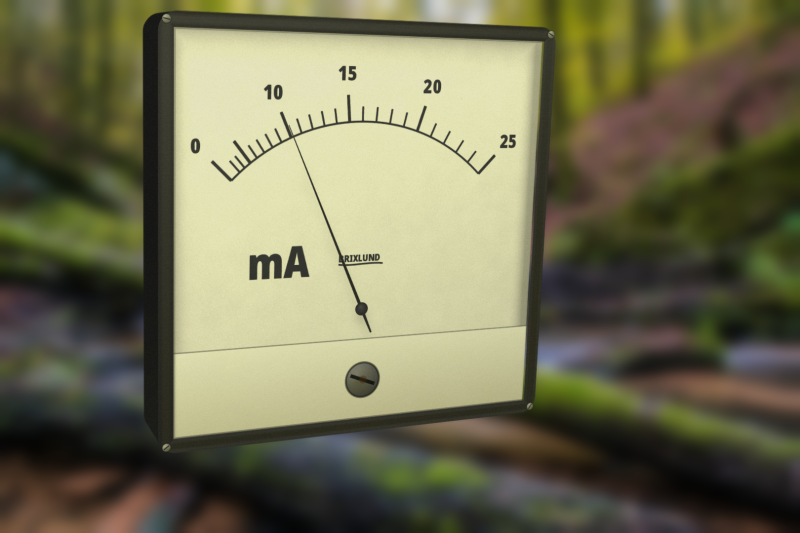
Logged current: 10 mA
